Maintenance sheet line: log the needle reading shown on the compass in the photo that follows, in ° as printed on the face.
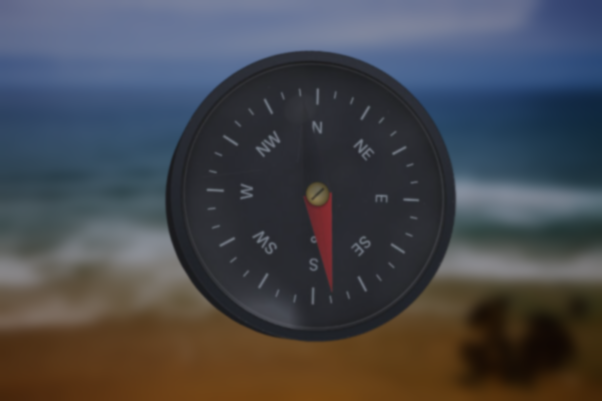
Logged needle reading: 170 °
